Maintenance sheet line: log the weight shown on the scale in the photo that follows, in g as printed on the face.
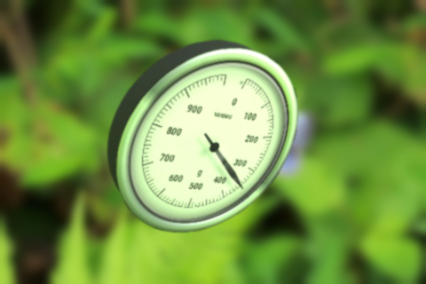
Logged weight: 350 g
